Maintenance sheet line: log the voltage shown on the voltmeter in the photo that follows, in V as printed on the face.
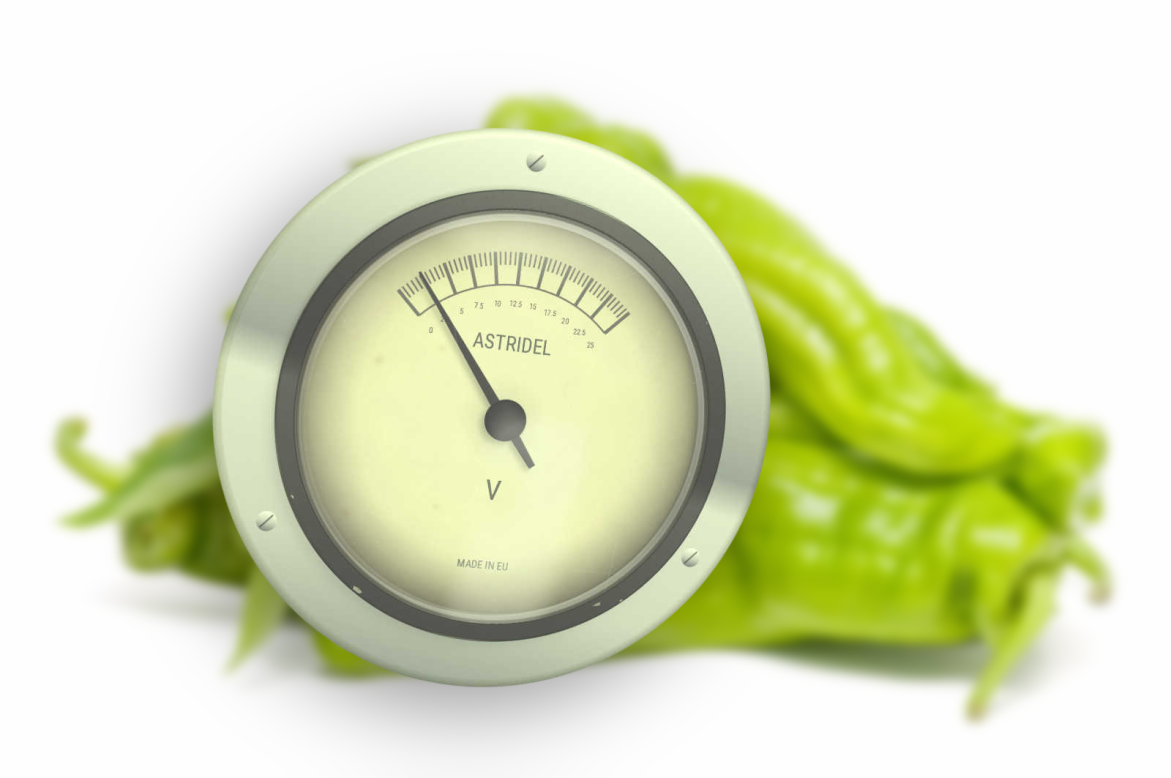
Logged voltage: 2.5 V
